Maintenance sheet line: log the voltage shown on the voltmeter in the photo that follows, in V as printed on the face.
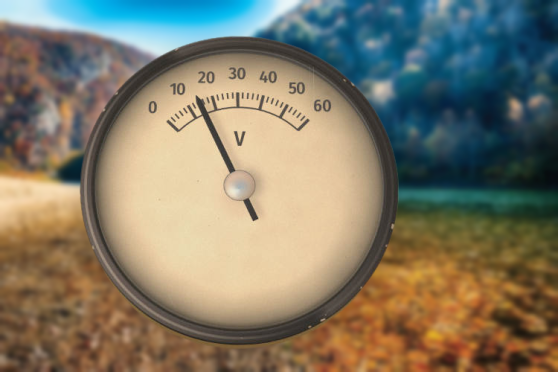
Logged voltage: 14 V
